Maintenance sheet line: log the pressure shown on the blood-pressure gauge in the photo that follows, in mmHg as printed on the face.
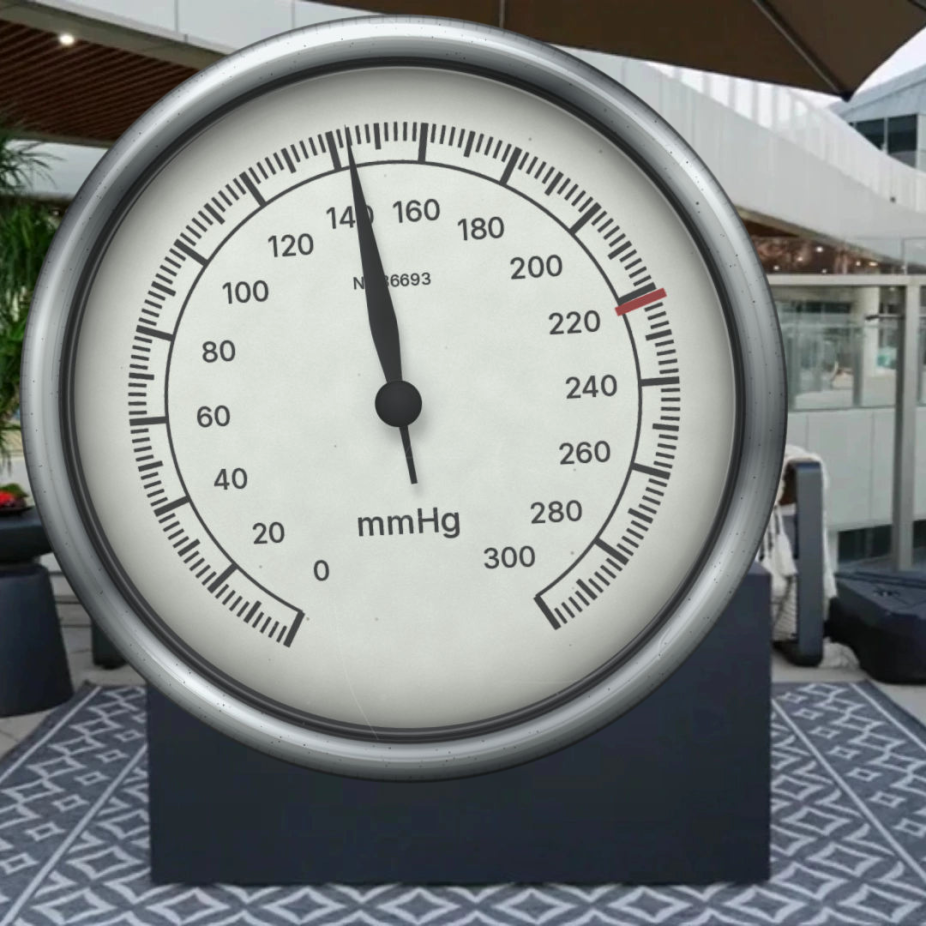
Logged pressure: 144 mmHg
